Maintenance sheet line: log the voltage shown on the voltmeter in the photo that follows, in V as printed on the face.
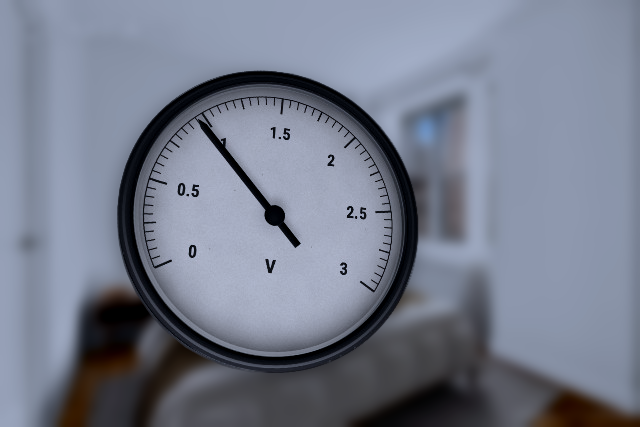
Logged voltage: 0.95 V
